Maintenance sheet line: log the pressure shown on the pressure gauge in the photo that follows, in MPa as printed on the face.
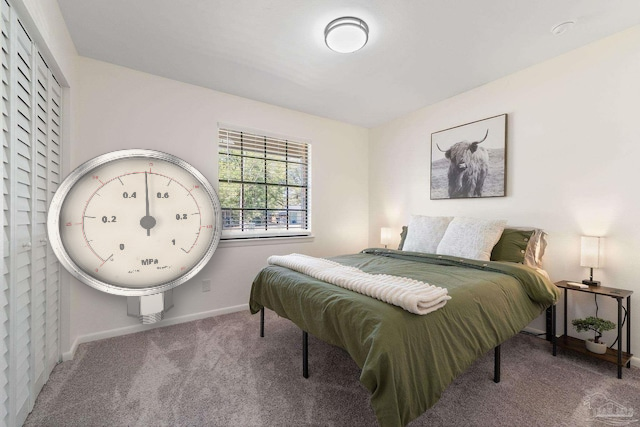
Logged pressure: 0.5 MPa
